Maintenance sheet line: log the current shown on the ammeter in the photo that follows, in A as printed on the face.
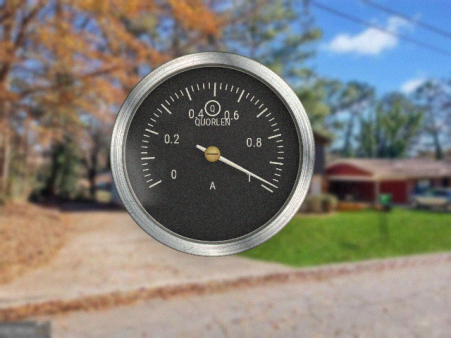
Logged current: 0.98 A
